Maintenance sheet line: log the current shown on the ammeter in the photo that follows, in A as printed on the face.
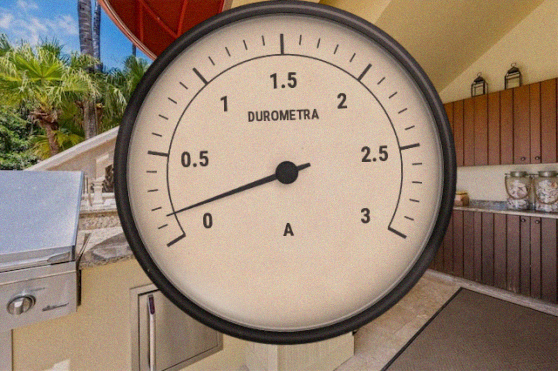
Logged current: 0.15 A
